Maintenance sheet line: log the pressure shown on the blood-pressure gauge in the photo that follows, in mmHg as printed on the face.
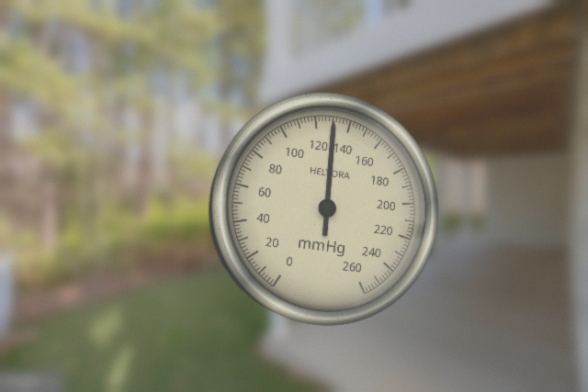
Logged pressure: 130 mmHg
